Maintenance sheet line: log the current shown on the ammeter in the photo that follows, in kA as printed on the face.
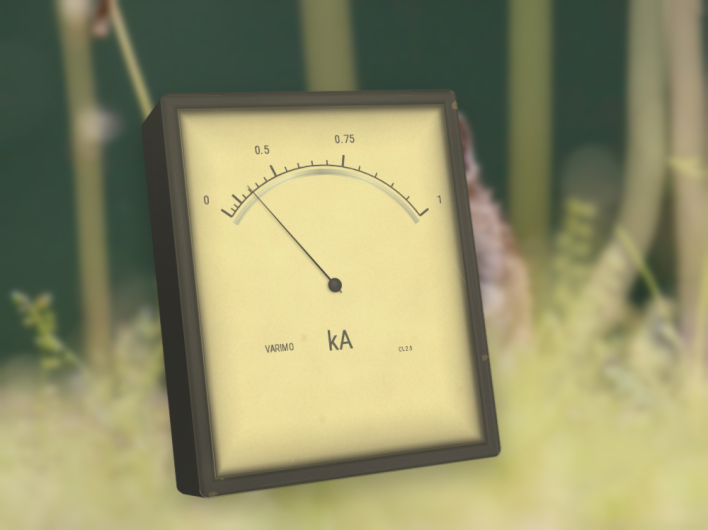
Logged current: 0.35 kA
